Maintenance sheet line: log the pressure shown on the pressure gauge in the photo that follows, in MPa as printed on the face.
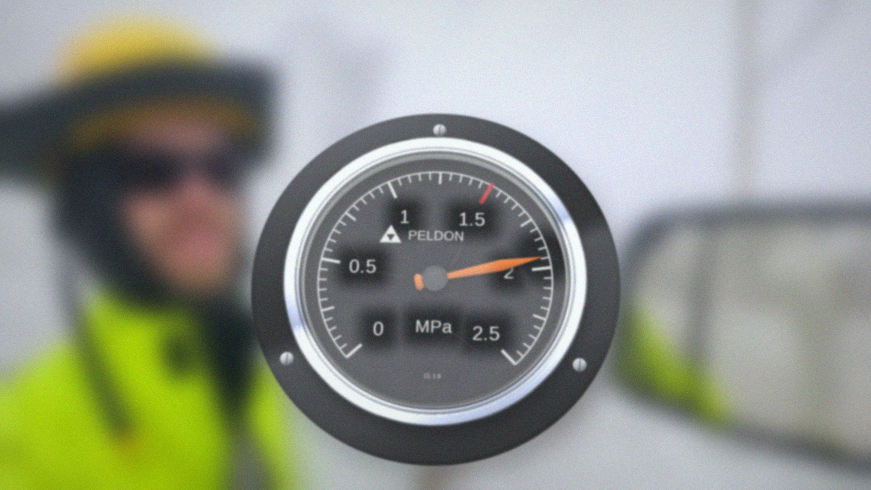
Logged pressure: 1.95 MPa
